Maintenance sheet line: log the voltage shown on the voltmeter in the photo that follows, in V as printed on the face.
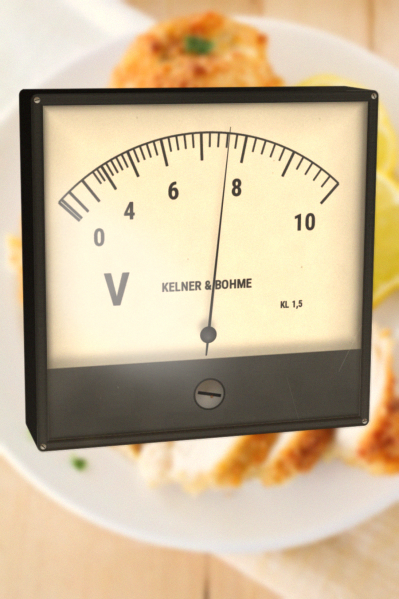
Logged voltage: 7.6 V
